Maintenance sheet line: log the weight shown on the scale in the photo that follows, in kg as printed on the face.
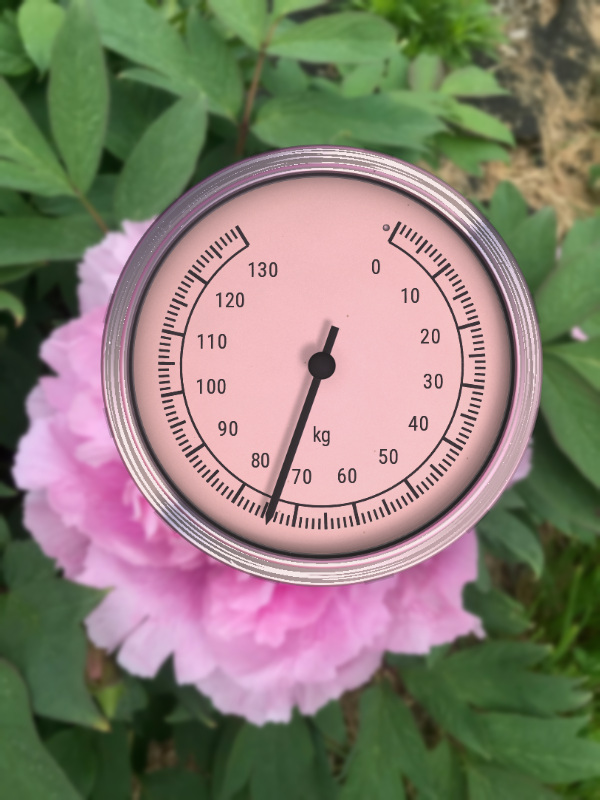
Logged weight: 74 kg
